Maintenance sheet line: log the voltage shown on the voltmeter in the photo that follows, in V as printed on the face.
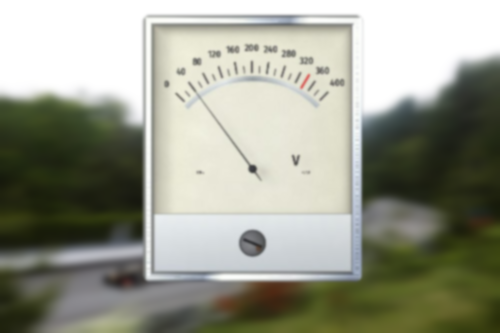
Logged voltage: 40 V
